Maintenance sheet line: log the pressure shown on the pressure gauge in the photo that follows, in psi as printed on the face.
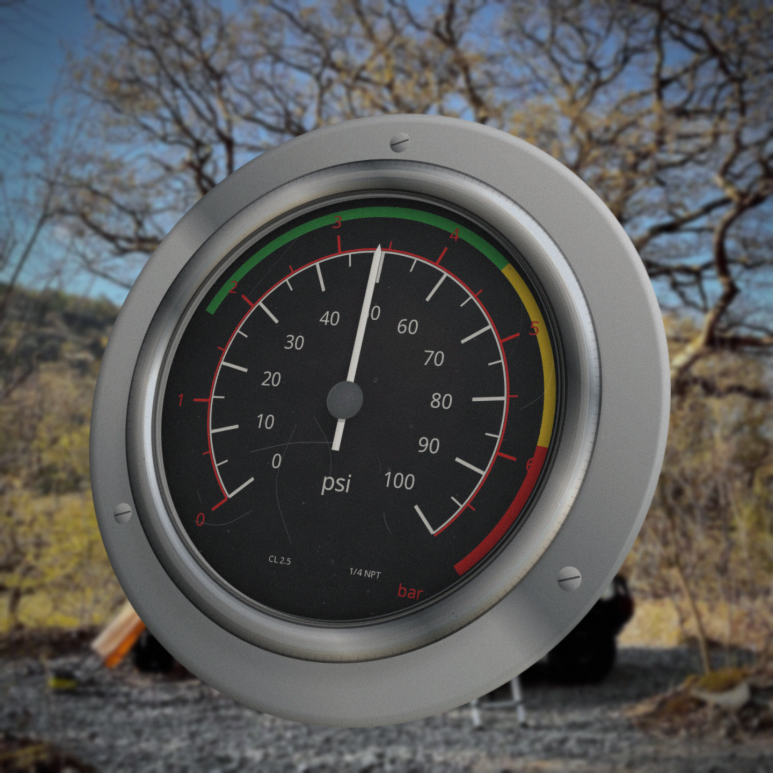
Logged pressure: 50 psi
